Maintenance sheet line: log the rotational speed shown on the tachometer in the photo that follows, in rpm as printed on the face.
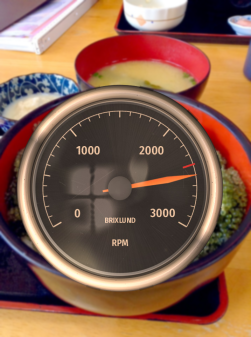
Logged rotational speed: 2500 rpm
